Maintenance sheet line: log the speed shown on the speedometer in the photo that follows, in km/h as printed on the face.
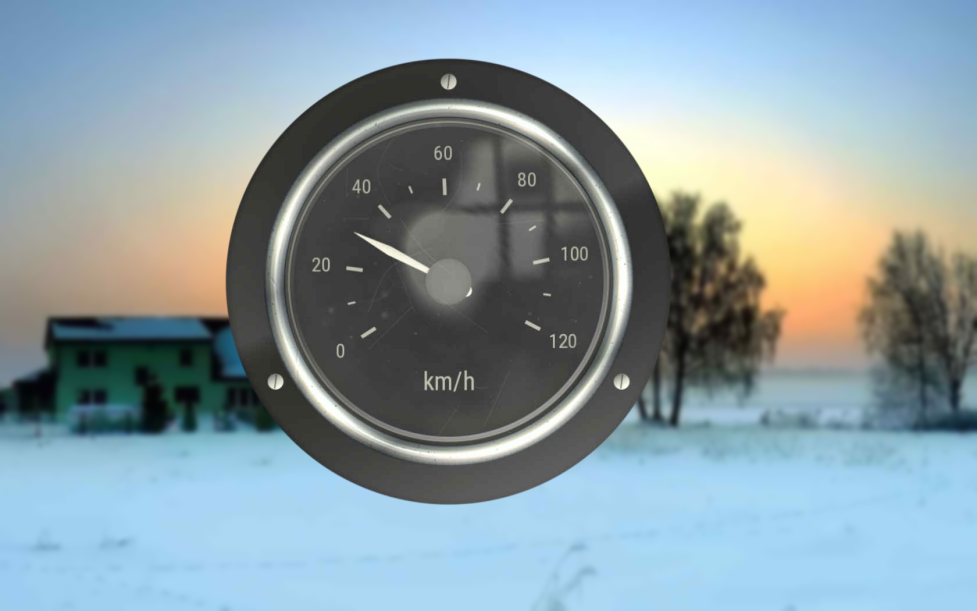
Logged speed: 30 km/h
